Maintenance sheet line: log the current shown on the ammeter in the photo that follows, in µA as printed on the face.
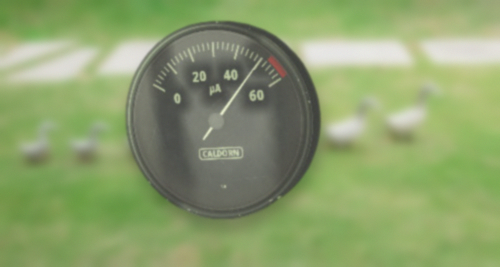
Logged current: 50 µA
